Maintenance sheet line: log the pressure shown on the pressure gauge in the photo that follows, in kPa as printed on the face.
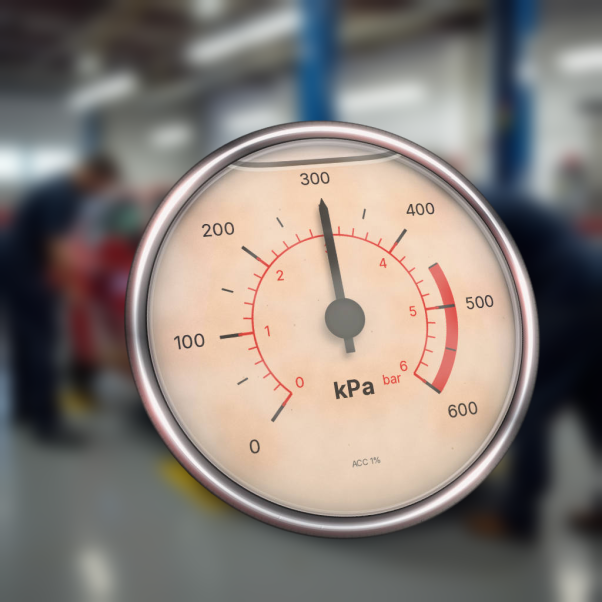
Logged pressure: 300 kPa
